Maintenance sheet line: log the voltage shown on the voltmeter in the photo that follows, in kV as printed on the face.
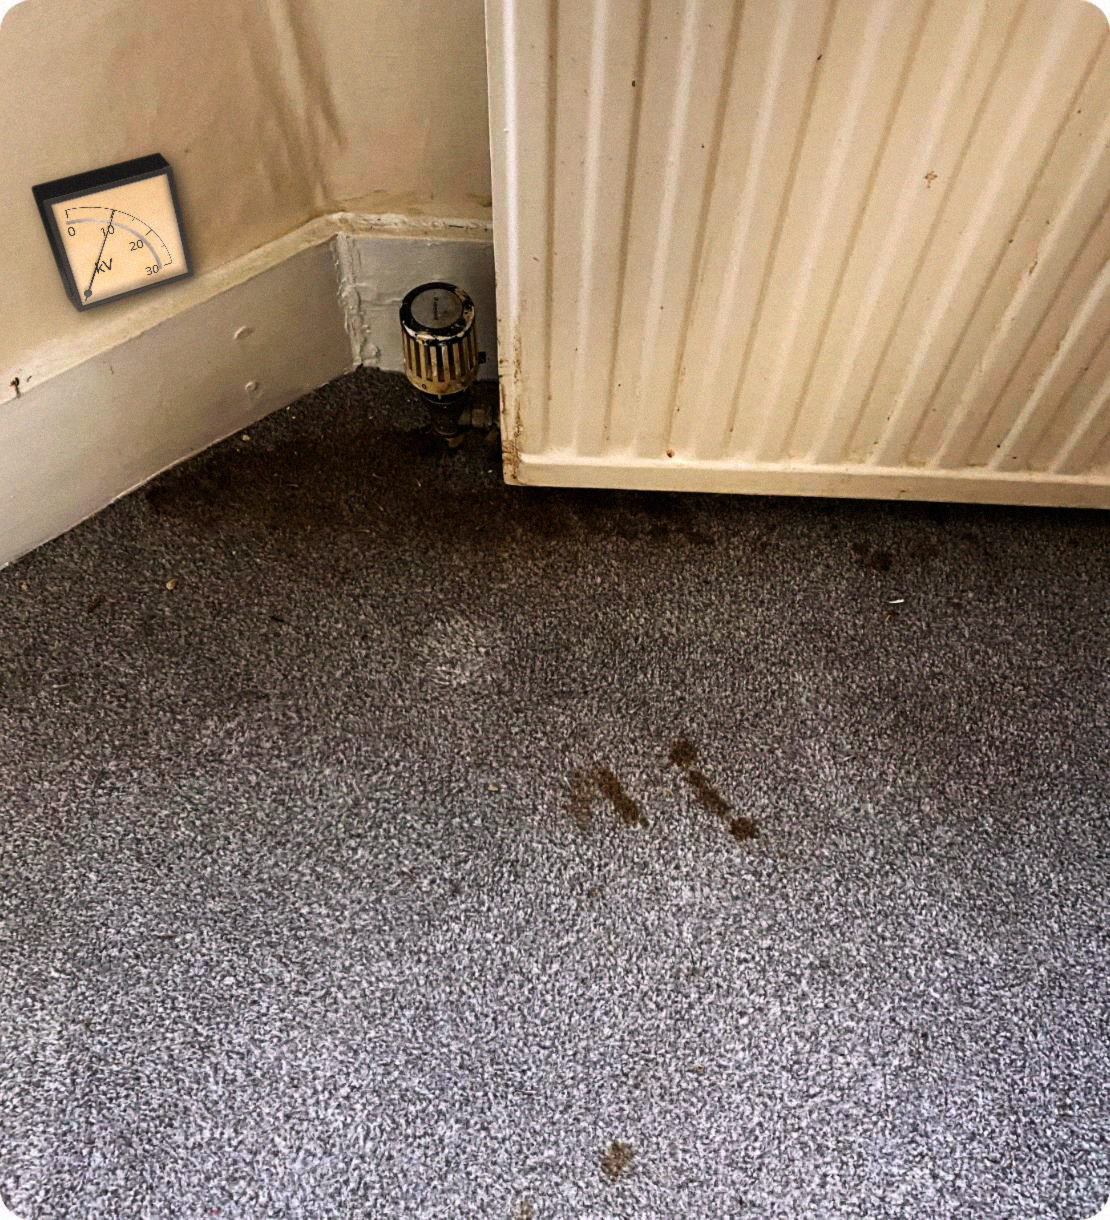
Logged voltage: 10 kV
